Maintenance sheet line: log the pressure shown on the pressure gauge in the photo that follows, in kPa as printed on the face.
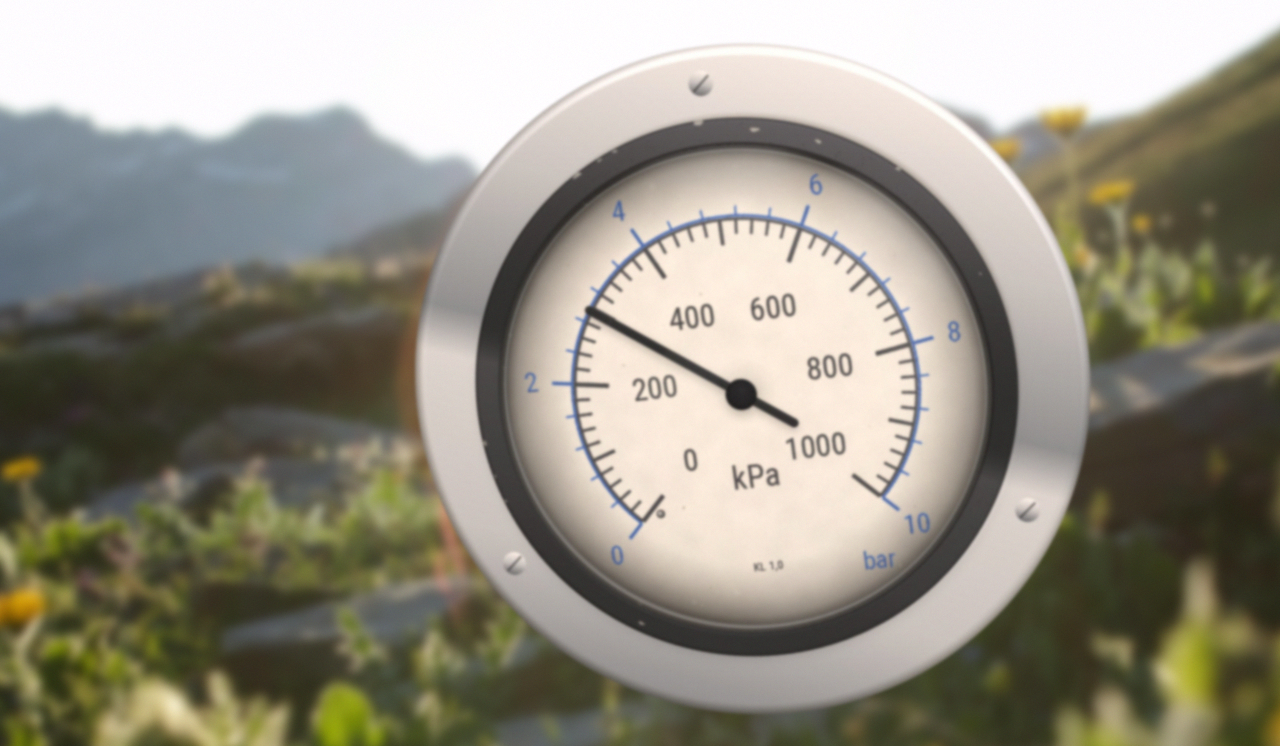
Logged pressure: 300 kPa
